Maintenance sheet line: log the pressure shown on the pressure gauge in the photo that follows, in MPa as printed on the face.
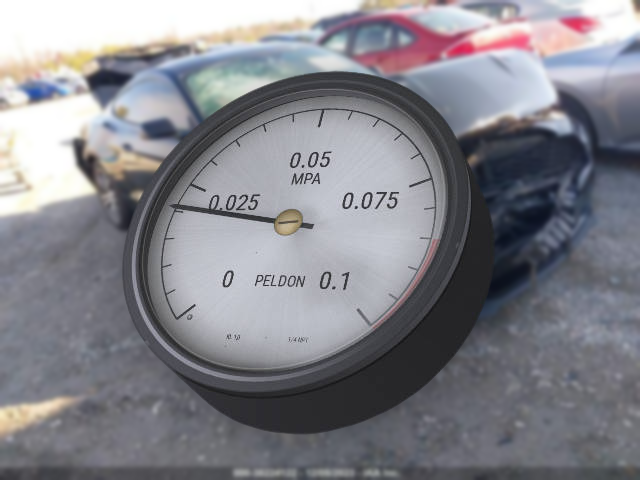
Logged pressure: 0.02 MPa
